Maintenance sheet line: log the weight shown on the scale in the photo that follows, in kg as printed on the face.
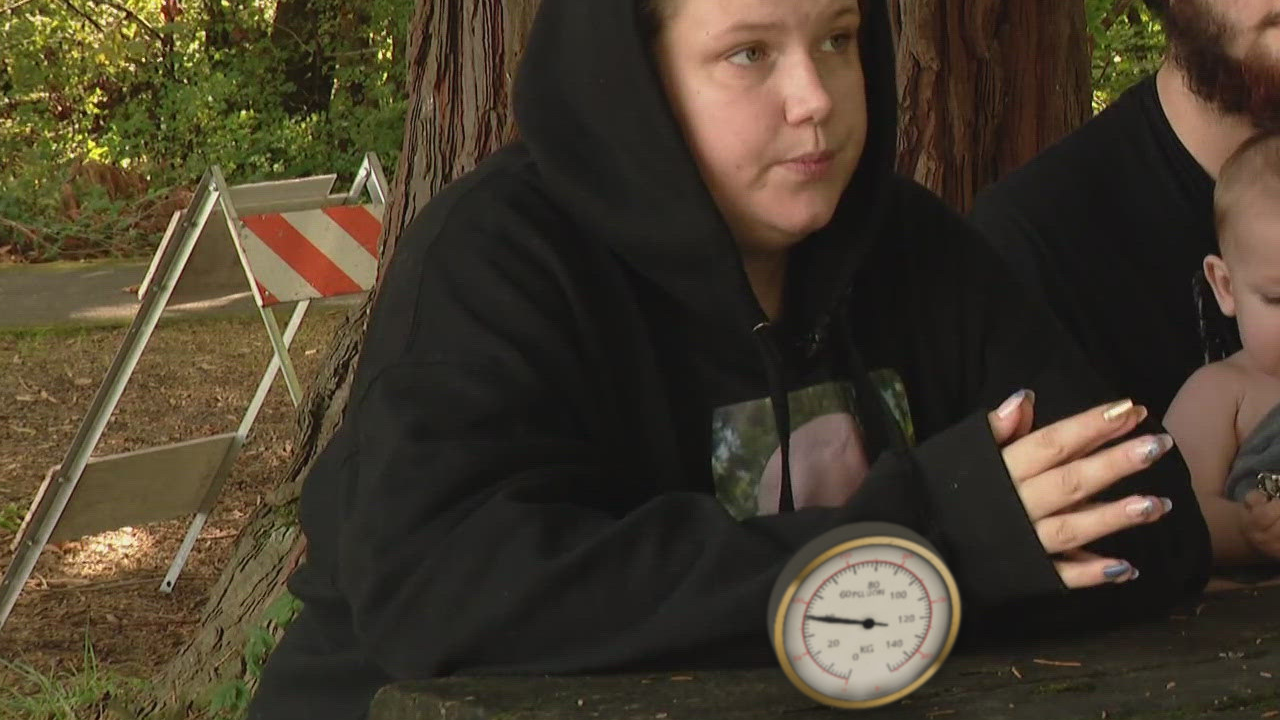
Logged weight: 40 kg
